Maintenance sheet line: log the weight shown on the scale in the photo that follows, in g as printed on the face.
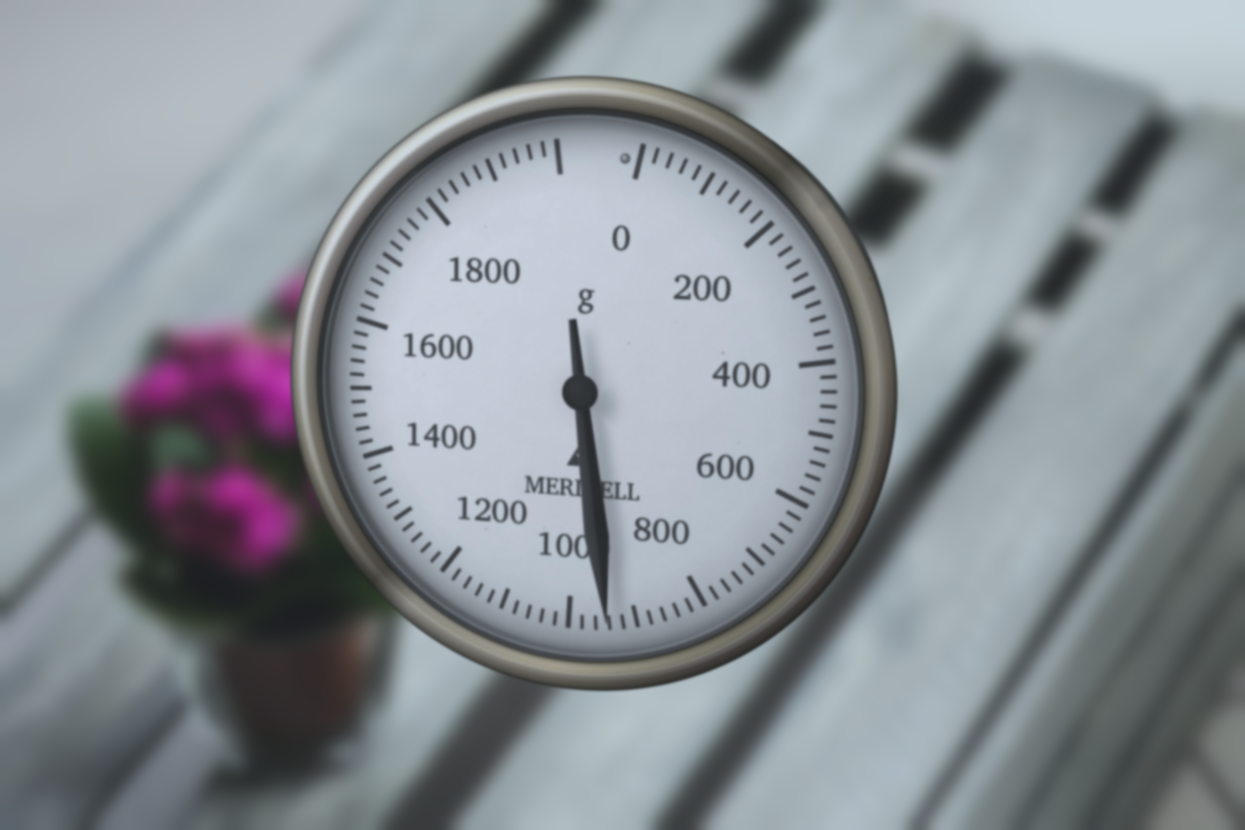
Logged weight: 940 g
